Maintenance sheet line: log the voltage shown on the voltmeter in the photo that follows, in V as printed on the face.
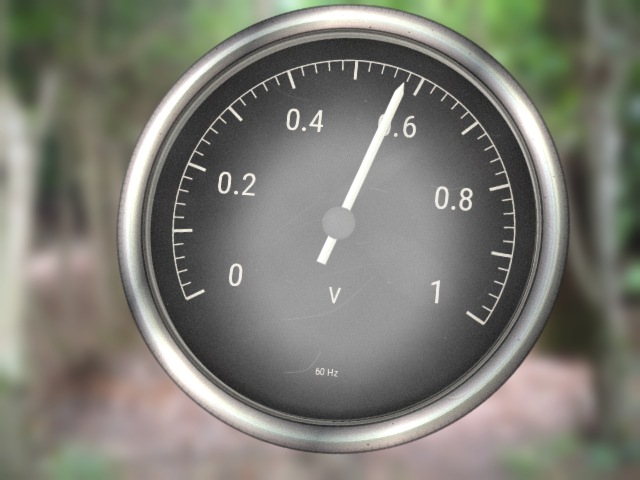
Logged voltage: 0.58 V
